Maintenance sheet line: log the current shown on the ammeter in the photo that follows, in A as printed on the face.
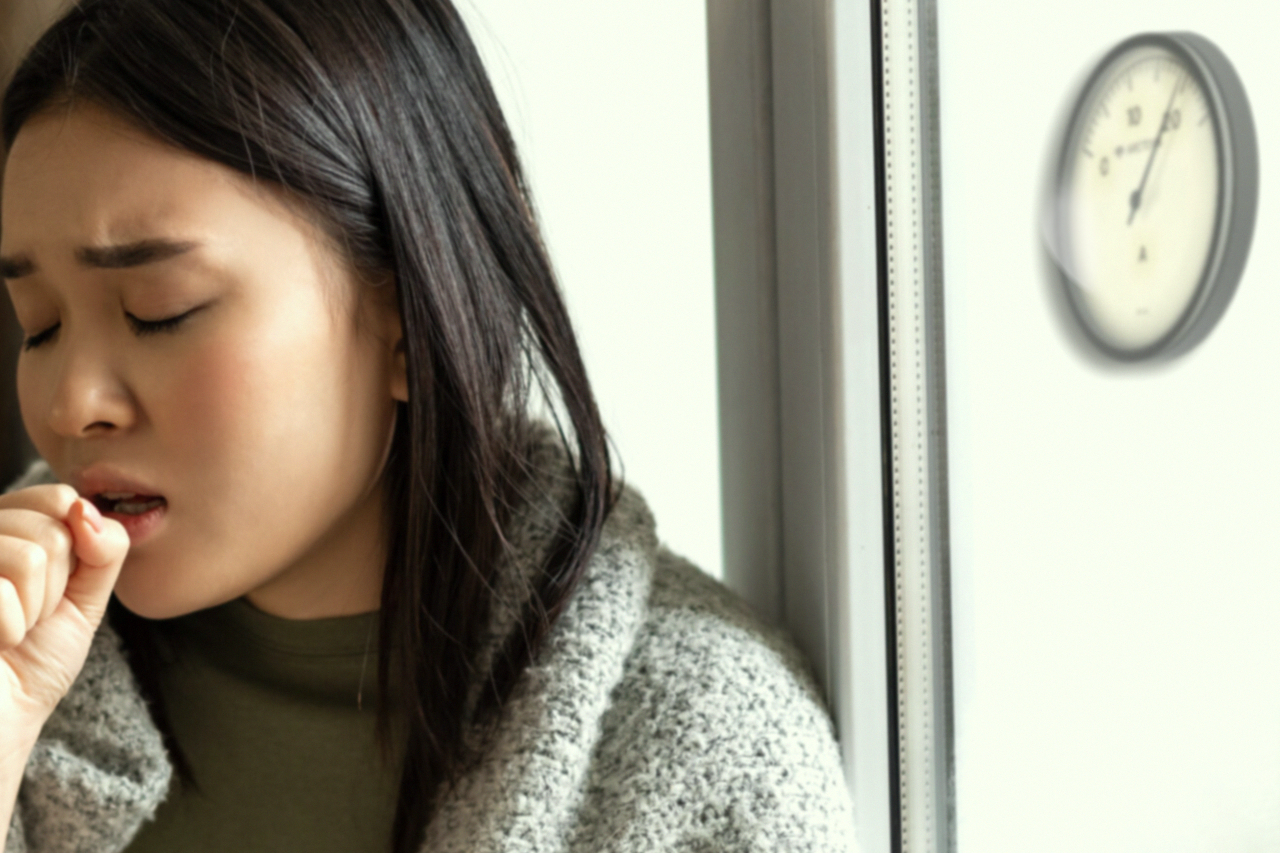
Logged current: 20 A
